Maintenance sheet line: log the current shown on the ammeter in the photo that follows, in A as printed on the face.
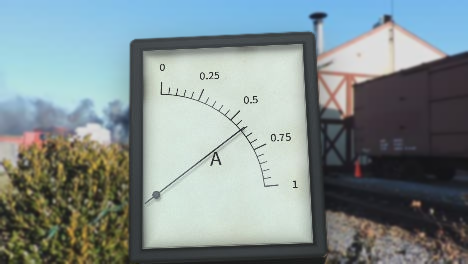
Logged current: 0.6 A
